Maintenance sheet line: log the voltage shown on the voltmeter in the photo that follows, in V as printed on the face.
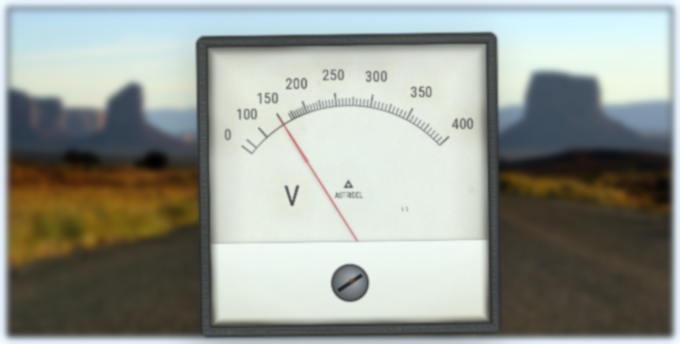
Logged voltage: 150 V
